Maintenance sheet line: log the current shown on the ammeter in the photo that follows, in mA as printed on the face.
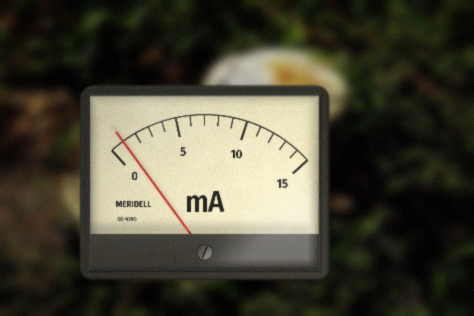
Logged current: 1 mA
